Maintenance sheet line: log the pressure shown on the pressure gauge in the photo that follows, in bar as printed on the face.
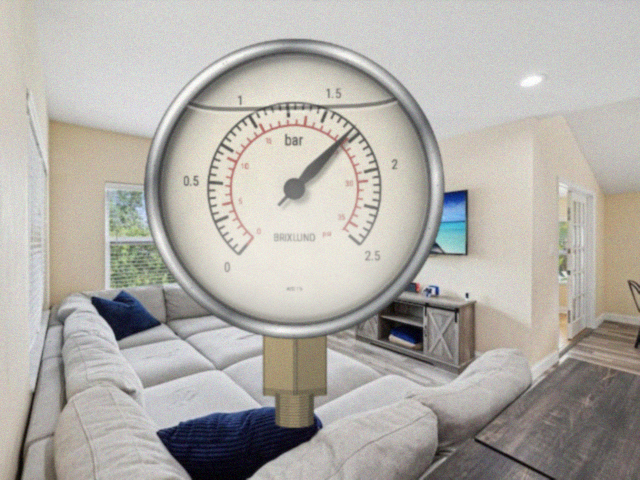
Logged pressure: 1.7 bar
